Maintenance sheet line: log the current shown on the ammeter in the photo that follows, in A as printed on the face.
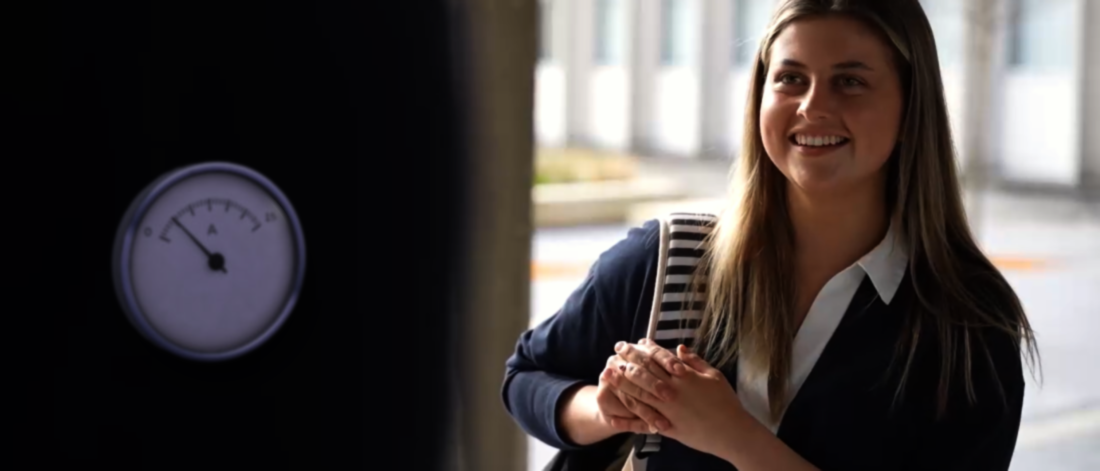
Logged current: 2.5 A
